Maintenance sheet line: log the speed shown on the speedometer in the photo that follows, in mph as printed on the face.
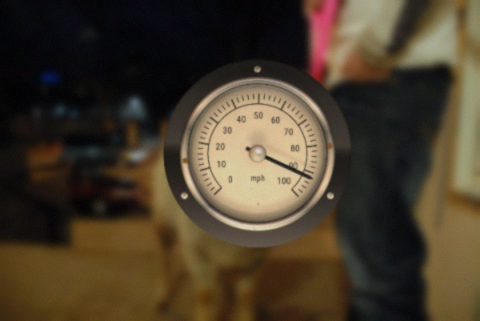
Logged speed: 92 mph
